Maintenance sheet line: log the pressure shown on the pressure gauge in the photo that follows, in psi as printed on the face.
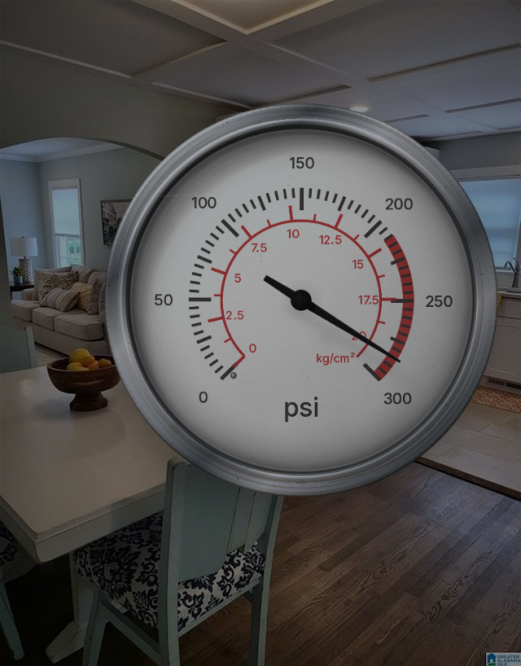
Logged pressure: 285 psi
